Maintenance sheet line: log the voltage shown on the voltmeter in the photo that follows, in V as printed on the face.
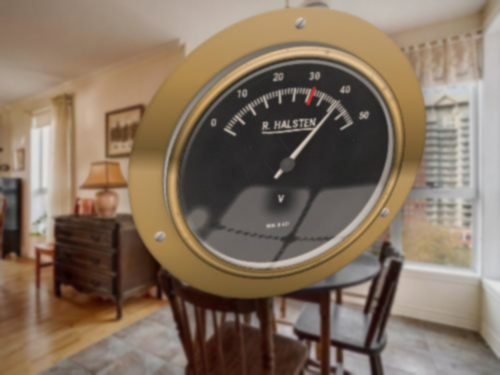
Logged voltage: 40 V
